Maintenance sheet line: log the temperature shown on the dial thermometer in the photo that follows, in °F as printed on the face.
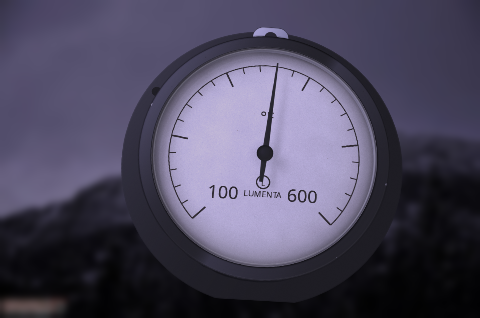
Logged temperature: 360 °F
